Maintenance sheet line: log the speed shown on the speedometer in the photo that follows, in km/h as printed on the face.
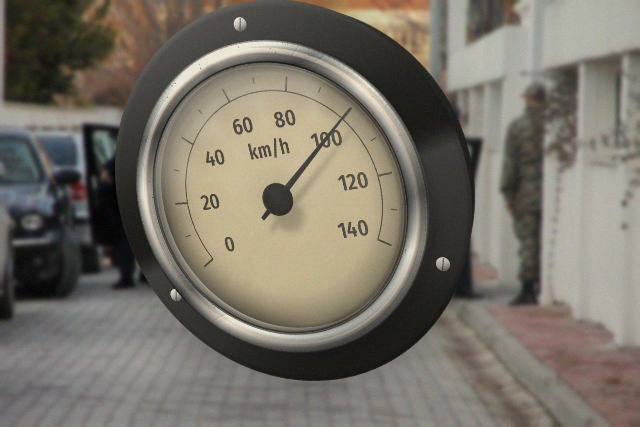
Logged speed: 100 km/h
